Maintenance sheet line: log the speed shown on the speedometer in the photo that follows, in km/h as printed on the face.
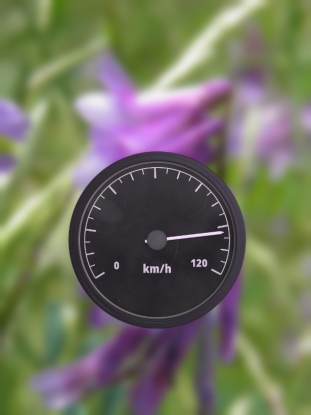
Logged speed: 102.5 km/h
